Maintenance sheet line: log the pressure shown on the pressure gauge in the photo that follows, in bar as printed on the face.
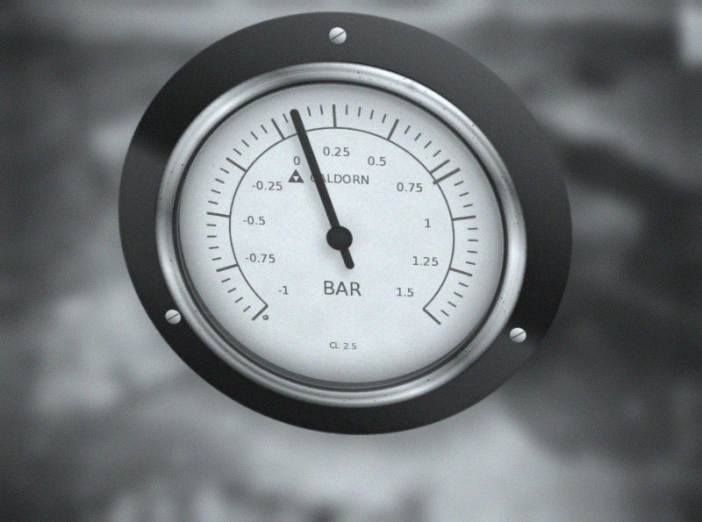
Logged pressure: 0.1 bar
